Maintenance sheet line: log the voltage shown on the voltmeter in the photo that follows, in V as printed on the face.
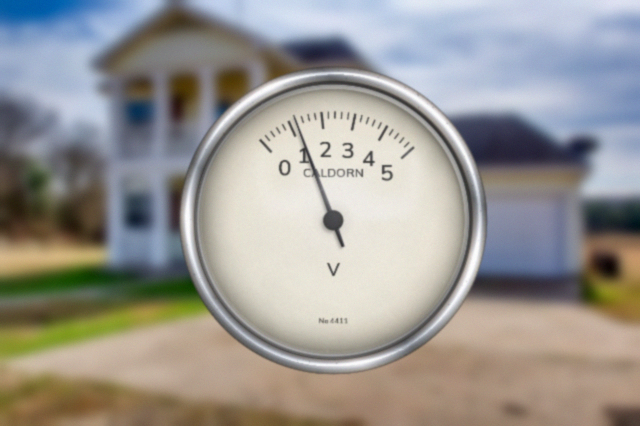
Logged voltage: 1.2 V
